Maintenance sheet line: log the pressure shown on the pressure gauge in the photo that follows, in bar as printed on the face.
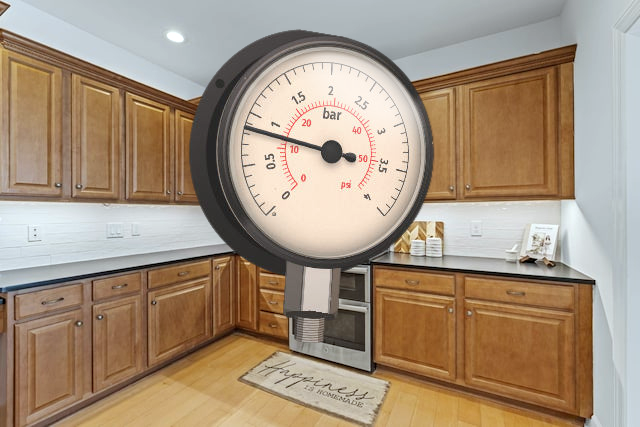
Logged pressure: 0.85 bar
